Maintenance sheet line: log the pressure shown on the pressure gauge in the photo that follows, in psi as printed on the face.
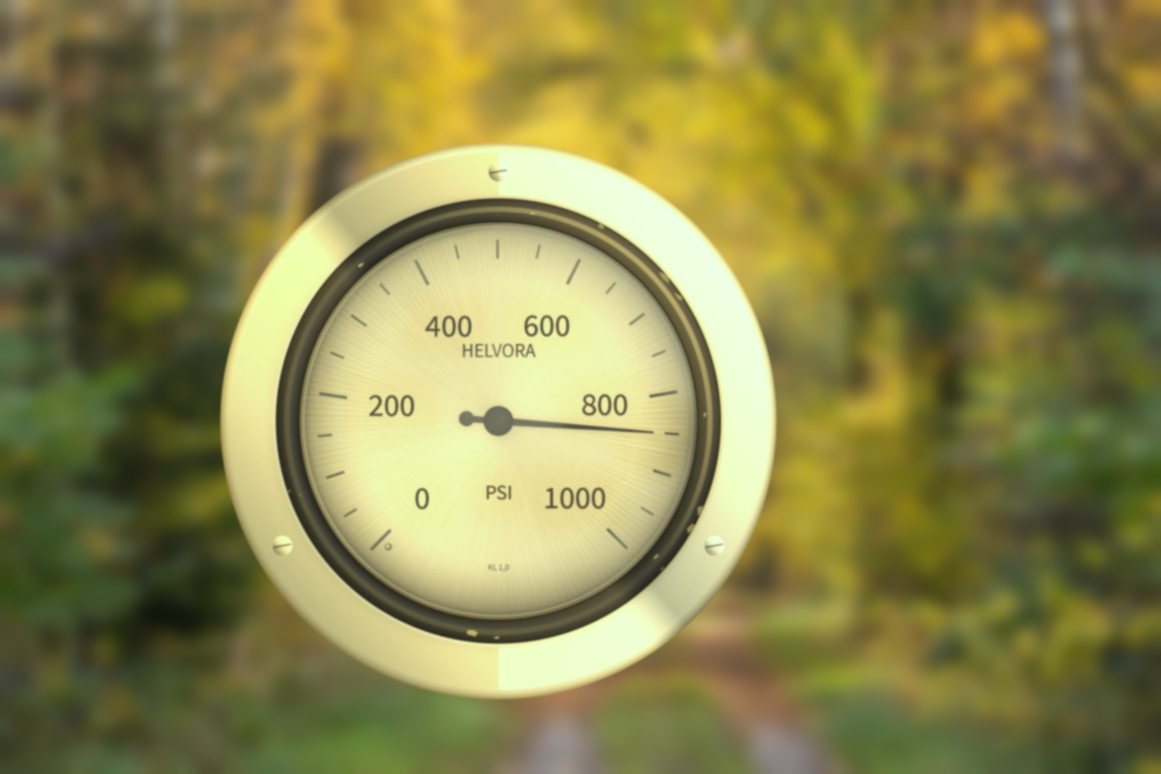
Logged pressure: 850 psi
